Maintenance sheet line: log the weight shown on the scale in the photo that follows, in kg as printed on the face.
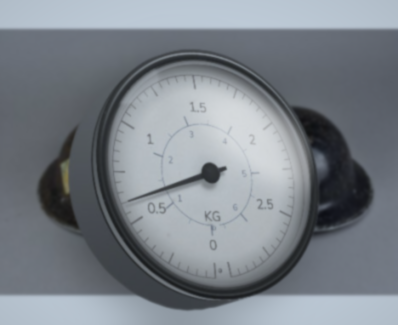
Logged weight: 0.6 kg
